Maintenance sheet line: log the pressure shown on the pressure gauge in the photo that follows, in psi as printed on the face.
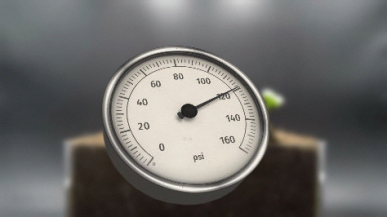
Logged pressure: 120 psi
